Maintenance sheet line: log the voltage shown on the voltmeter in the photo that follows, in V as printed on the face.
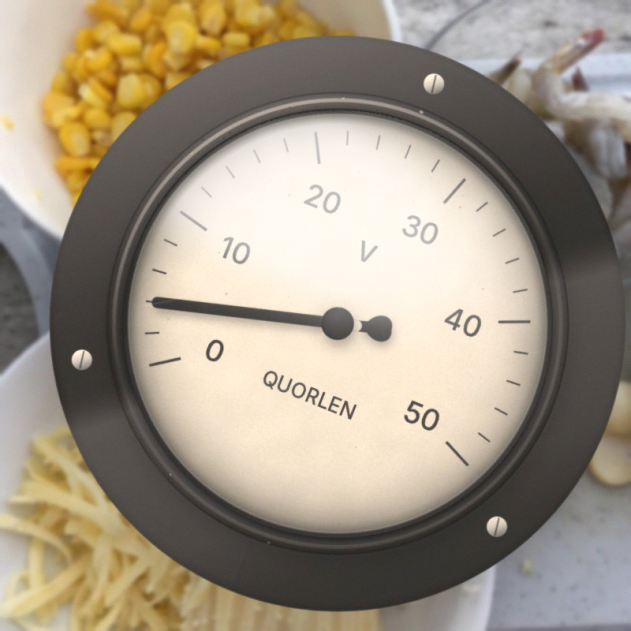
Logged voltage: 4 V
